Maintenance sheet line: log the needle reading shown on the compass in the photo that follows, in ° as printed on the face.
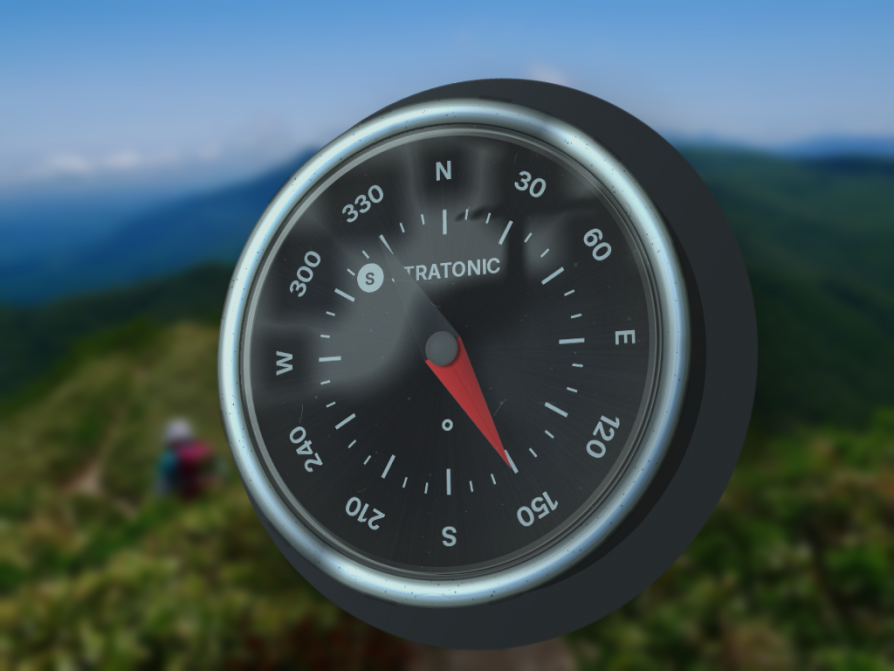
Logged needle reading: 150 °
